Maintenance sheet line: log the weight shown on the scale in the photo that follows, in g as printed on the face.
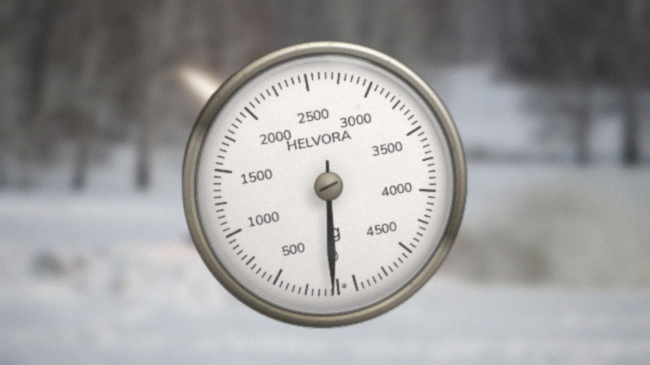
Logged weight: 50 g
